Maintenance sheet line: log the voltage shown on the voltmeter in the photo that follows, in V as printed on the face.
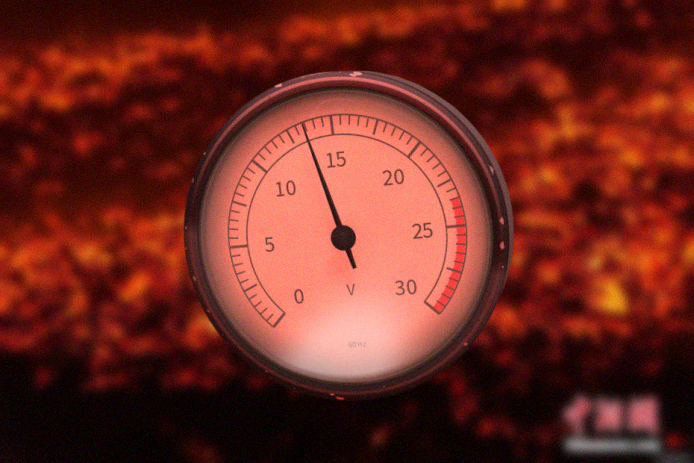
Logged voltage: 13.5 V
